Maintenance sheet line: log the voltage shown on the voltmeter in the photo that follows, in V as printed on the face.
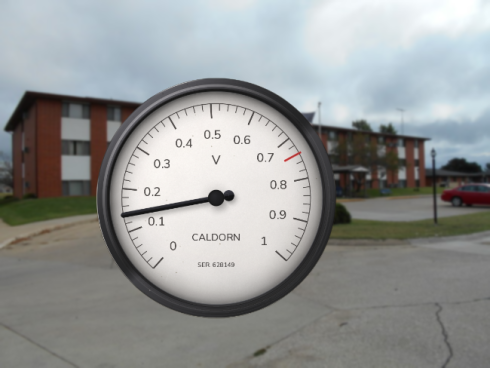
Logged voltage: 0.14 V
